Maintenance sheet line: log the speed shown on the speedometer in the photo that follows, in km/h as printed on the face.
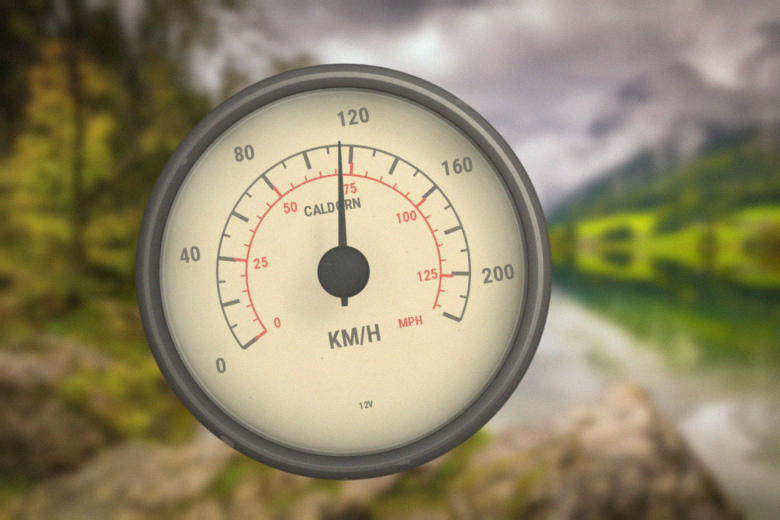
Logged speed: 115 km/h
